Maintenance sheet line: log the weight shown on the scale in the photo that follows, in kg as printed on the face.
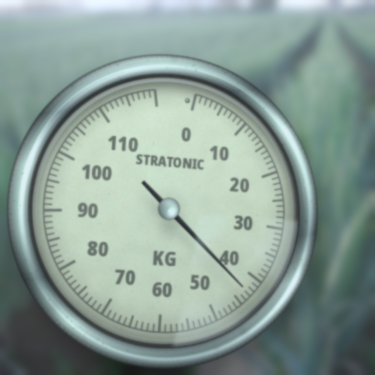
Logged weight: 43 kg
